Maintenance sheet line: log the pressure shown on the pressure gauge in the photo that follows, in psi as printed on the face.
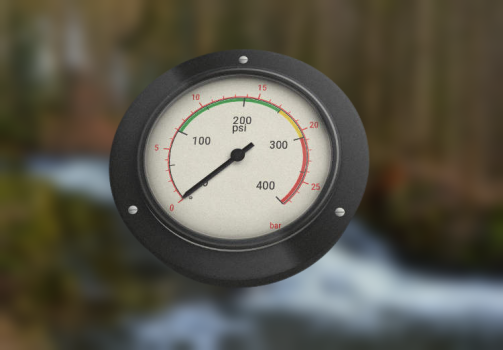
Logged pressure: 0 psi
